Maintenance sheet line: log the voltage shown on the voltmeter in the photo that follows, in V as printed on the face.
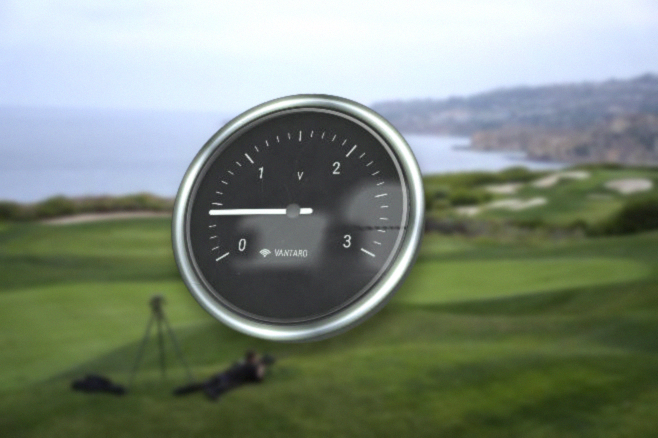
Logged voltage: 0.4 V
